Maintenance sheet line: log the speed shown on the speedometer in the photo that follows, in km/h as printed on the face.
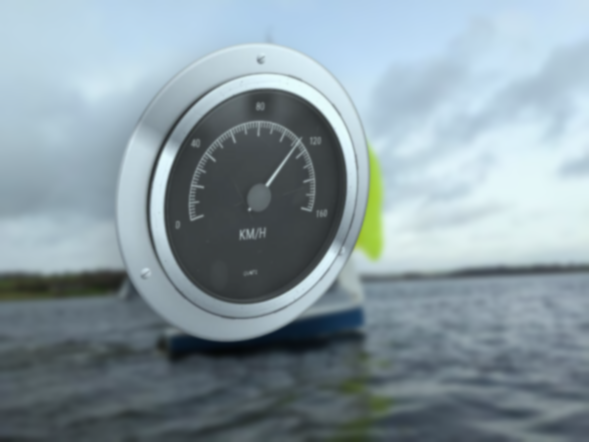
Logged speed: 110 km/h
